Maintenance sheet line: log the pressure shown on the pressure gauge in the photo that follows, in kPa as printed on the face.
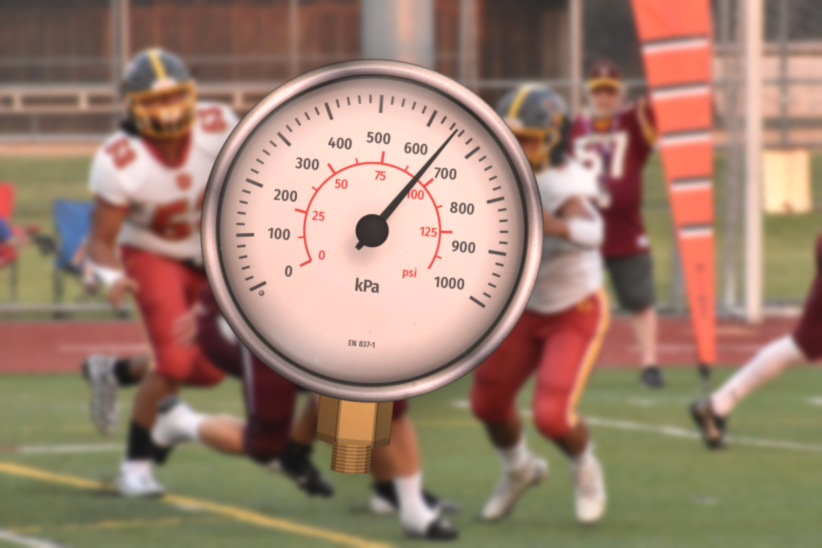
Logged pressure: 650 kPa
